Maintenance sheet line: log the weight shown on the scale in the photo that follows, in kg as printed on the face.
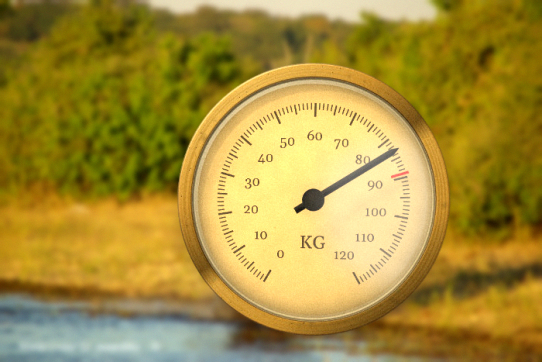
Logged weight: 83 kg
